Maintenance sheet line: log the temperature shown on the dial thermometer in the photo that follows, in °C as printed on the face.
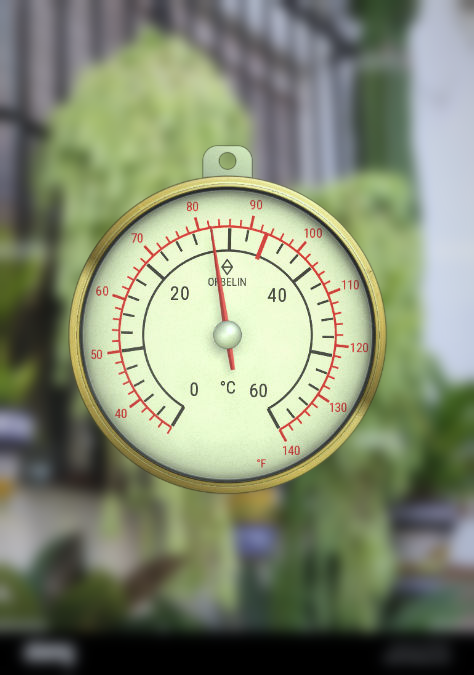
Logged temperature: 28 °C
